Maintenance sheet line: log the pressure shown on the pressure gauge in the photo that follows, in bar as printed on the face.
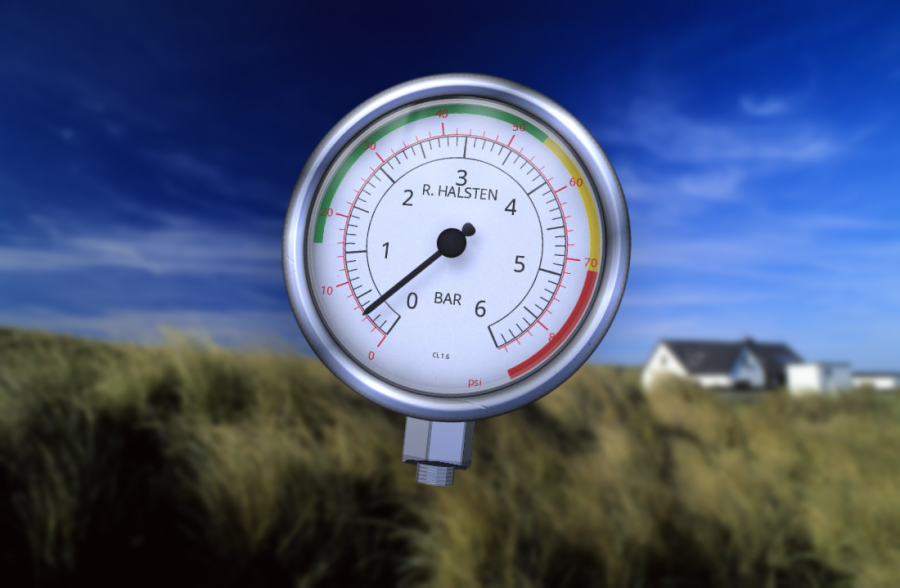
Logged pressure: 0.3 bar
